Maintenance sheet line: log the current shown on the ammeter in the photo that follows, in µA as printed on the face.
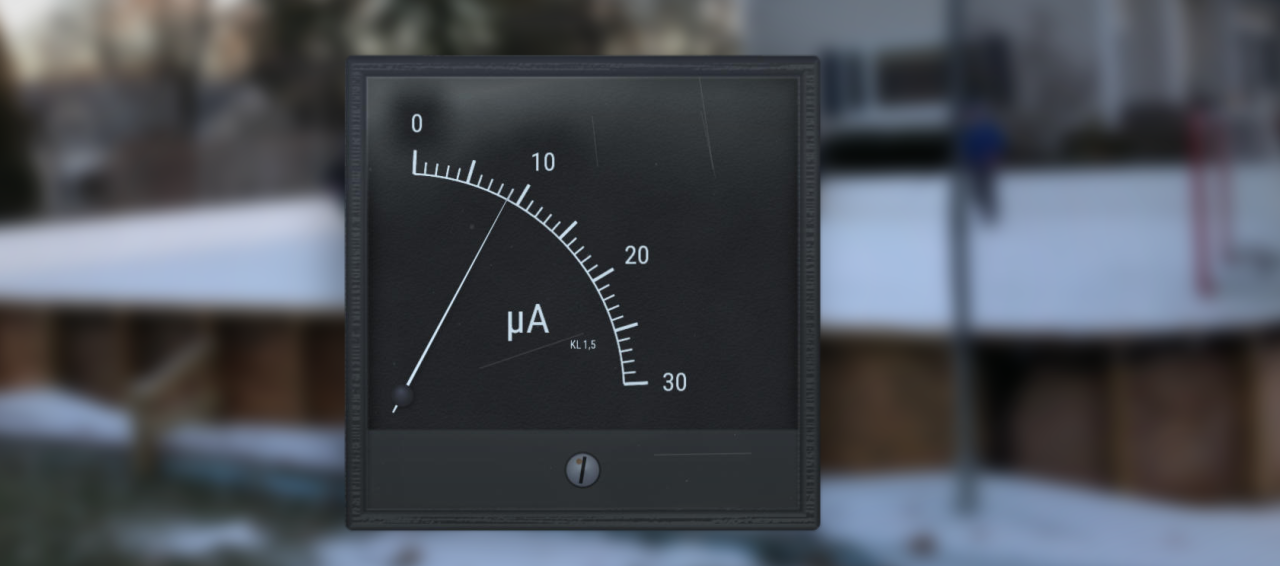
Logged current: 9 µA
